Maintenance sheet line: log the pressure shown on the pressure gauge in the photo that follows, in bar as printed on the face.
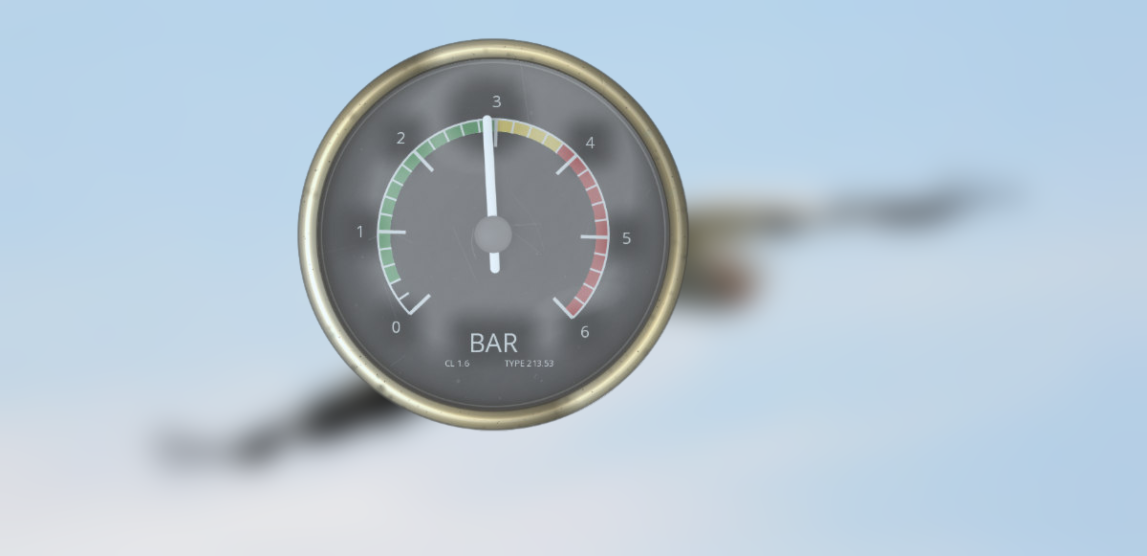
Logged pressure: 2.9 bar
